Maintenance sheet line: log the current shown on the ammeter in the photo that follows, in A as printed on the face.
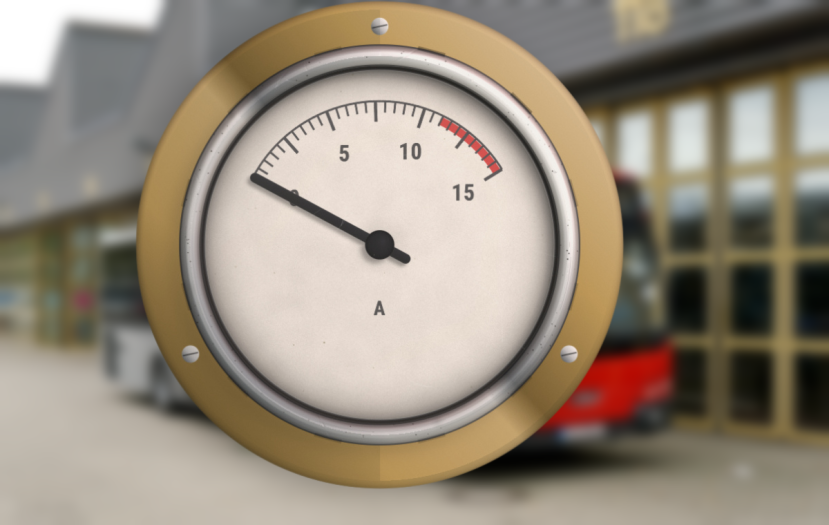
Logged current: 0 A
